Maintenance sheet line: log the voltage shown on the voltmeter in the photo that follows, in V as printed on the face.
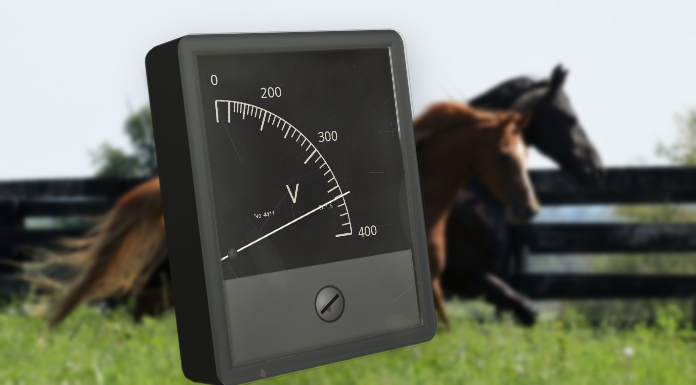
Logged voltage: 360 V
